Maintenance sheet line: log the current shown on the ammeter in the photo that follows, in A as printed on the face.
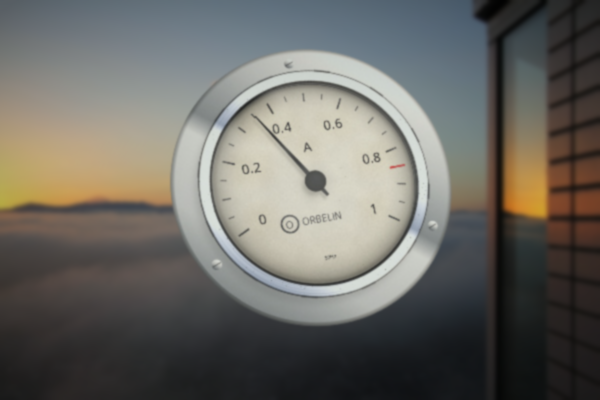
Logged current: 0.35 A
